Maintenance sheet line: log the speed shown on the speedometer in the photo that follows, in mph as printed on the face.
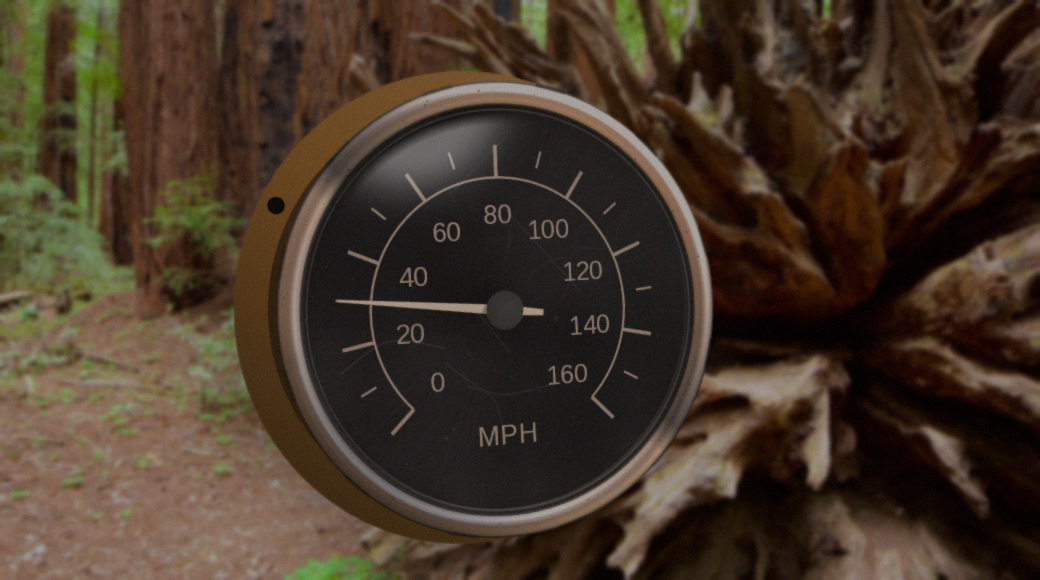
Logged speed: 30 mph
